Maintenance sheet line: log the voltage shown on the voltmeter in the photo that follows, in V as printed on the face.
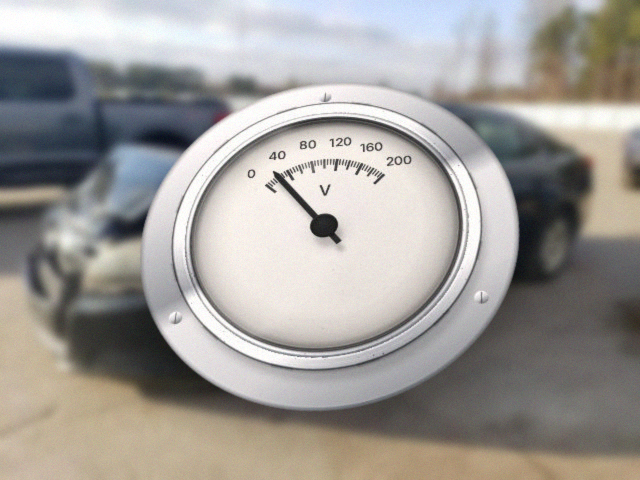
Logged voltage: 20 V
